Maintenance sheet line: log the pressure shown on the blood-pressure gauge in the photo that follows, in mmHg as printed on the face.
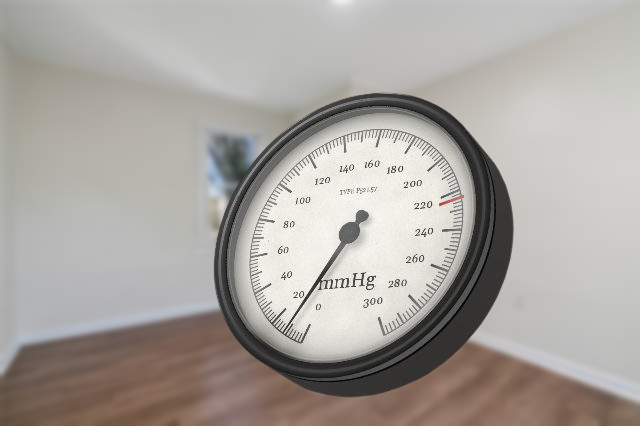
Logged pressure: 10 mmHg
